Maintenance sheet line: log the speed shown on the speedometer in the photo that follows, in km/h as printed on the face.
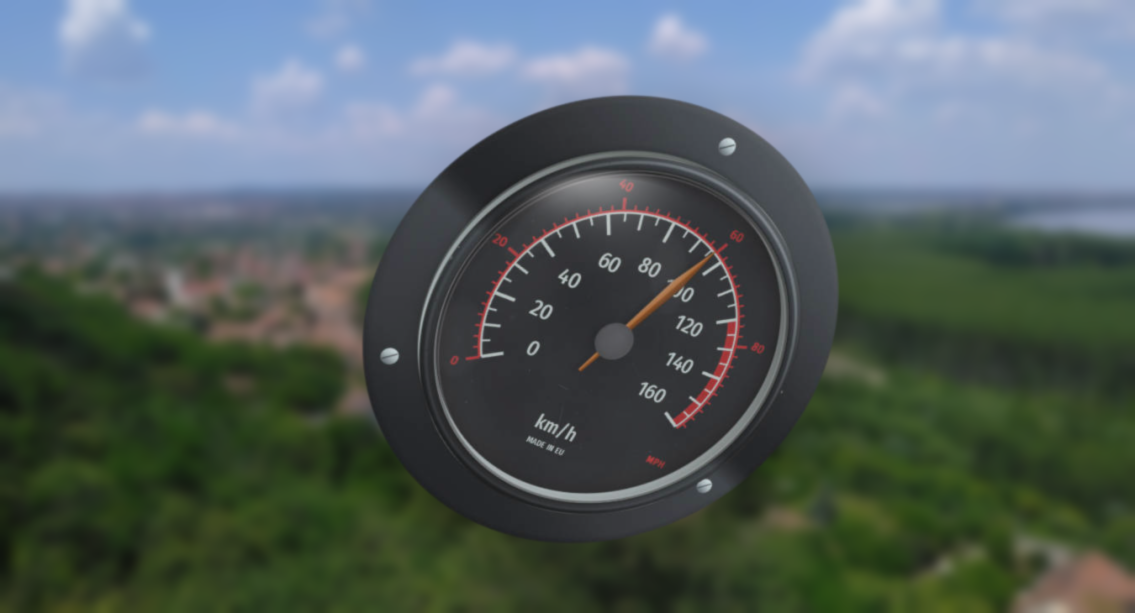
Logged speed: 95 km/h
